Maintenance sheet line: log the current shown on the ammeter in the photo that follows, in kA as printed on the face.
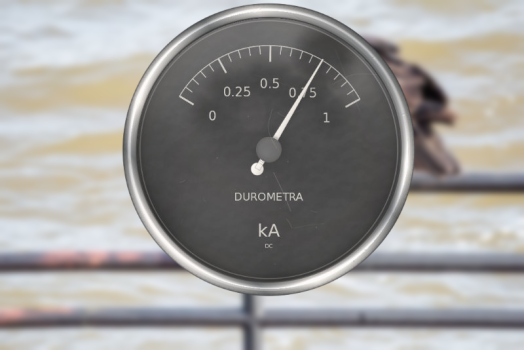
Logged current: 0.75 kA
